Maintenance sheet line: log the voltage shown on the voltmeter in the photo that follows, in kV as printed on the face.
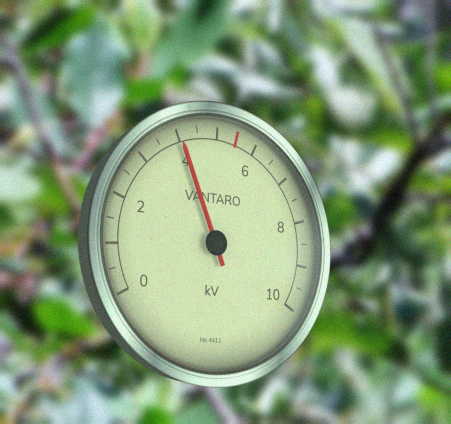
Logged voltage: 4 kV
